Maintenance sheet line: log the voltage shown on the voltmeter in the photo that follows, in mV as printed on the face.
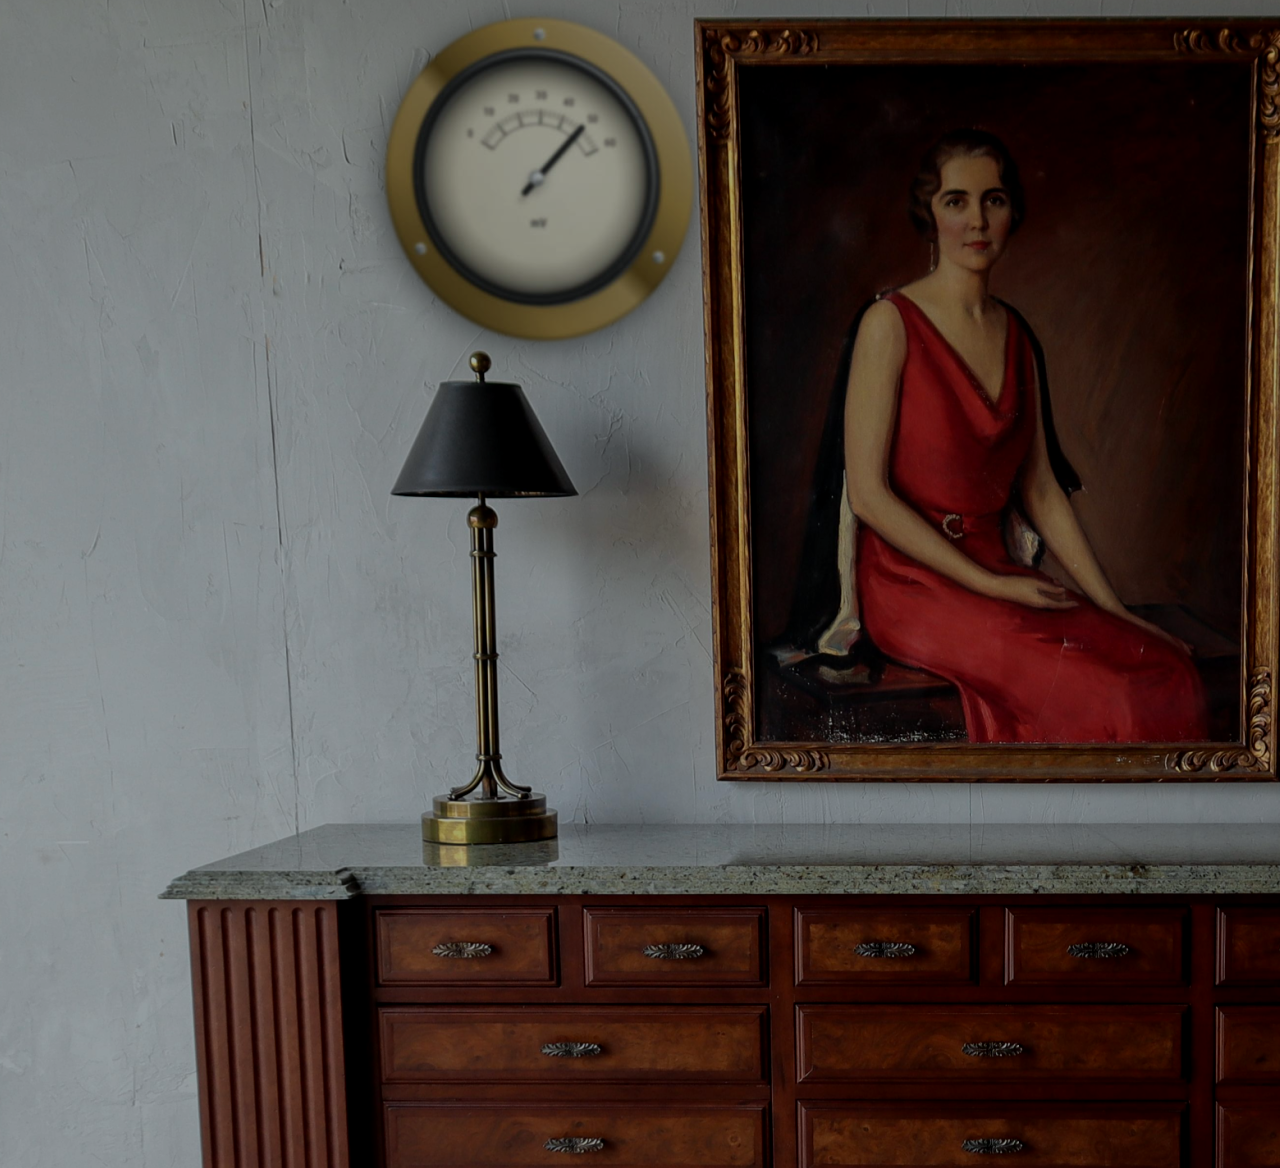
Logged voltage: 50 mV
